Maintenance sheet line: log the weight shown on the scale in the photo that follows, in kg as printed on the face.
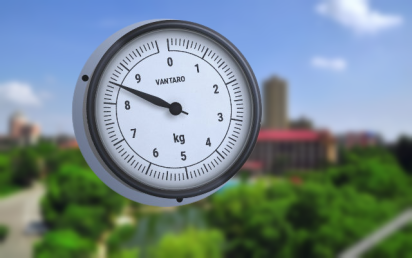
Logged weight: 8.5 kg
